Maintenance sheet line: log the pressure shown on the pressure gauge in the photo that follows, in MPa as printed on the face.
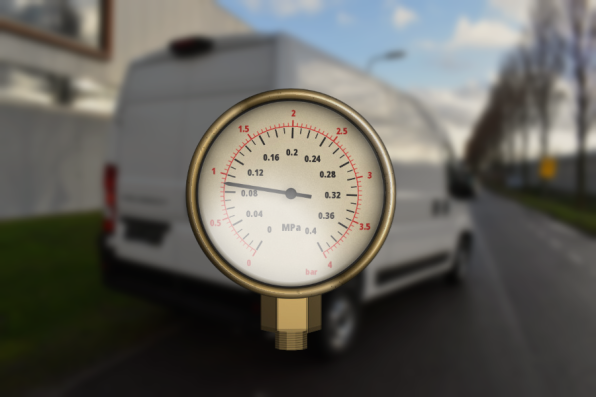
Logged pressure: 0.09 MPa
